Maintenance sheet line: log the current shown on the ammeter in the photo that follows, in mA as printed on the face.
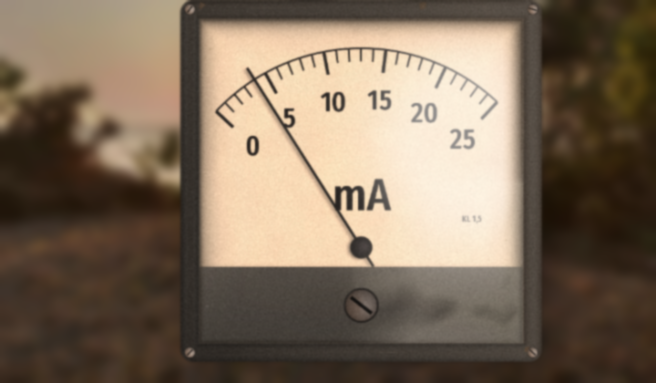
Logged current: 4 mA
